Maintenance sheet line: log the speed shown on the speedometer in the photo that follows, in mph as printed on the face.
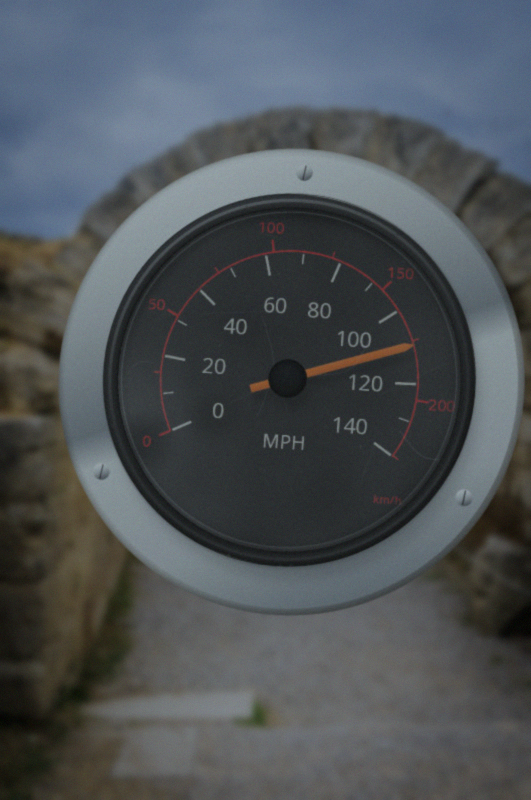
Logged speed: 110 mph
